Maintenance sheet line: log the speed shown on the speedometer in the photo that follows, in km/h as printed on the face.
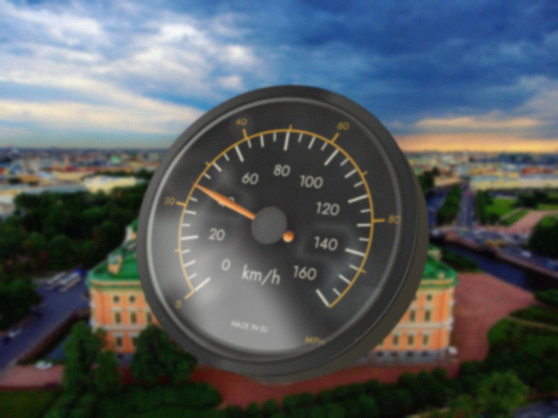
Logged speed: 40 km/h
